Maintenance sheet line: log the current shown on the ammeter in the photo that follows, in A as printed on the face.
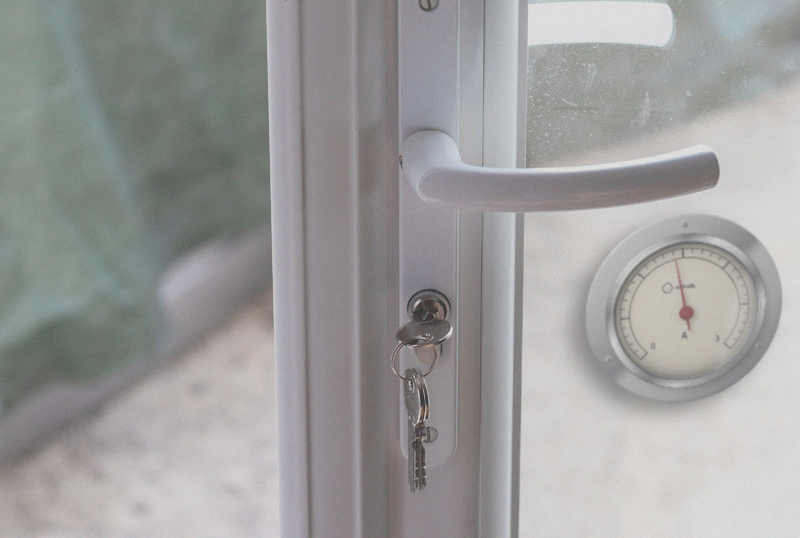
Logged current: 1.4 A
